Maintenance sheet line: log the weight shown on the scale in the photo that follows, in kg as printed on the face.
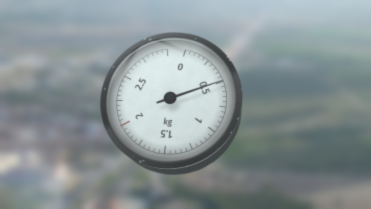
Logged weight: 0.5 kg
